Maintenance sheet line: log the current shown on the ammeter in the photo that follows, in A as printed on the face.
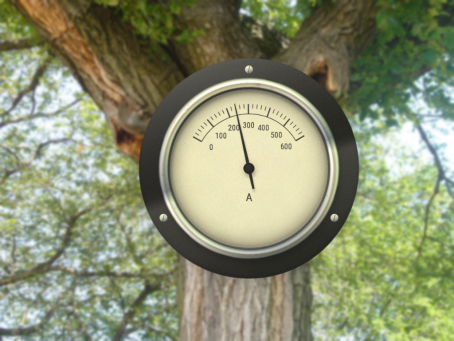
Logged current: 240 A
